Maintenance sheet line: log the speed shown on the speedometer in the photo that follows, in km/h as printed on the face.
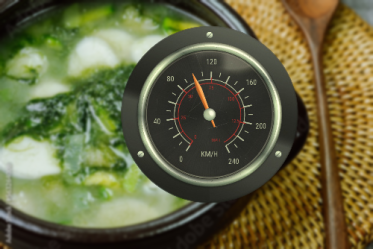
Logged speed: 100 km/h
